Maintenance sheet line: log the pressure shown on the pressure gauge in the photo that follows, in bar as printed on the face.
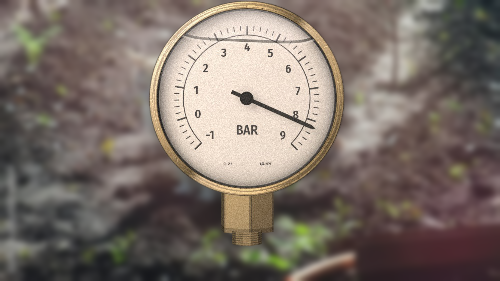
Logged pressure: 8.2 bar
